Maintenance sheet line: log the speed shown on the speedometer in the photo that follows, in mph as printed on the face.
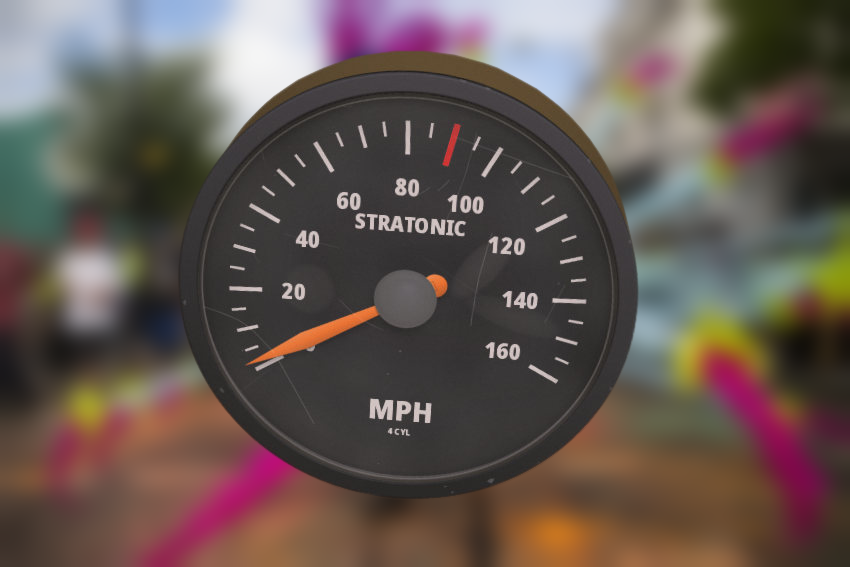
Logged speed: 2.5 mph
